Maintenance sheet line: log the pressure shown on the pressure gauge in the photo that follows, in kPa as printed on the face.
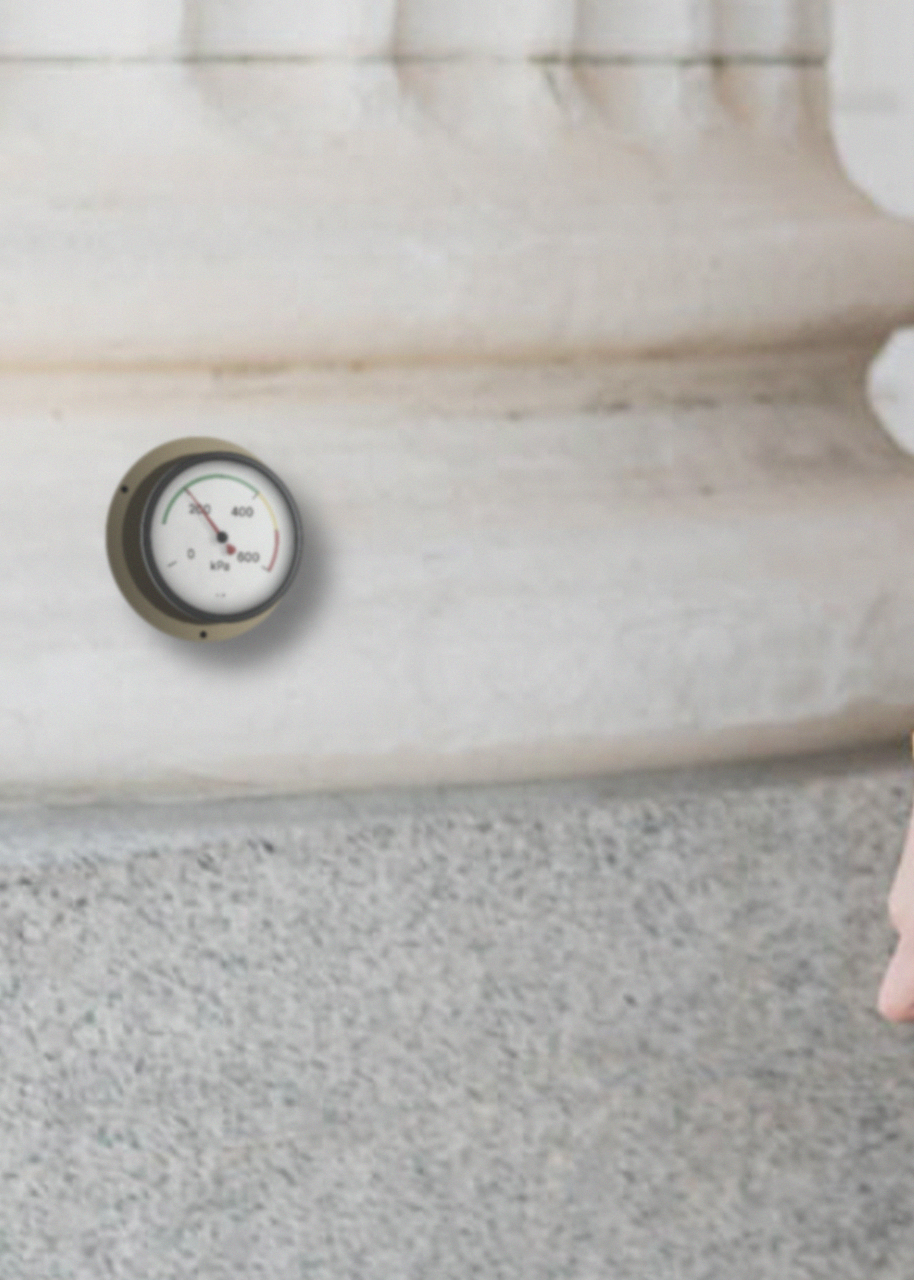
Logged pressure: 200 kPa
